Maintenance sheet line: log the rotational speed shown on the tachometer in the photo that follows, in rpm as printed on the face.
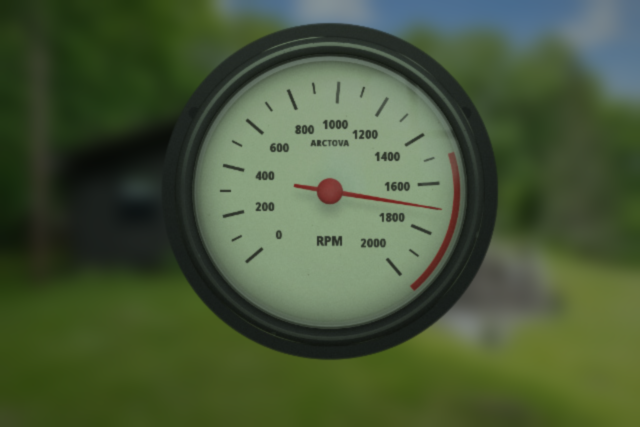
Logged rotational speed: 1700 rpm
